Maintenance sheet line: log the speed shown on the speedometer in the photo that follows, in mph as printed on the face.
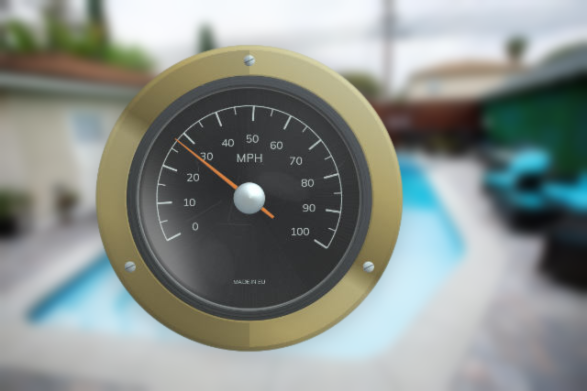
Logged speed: 27.5 mph
